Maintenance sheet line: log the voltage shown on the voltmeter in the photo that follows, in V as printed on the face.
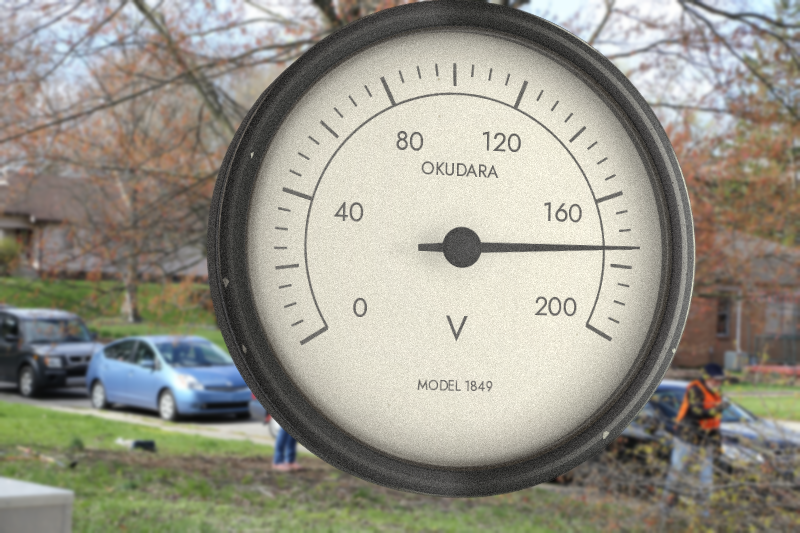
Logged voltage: 175 V
